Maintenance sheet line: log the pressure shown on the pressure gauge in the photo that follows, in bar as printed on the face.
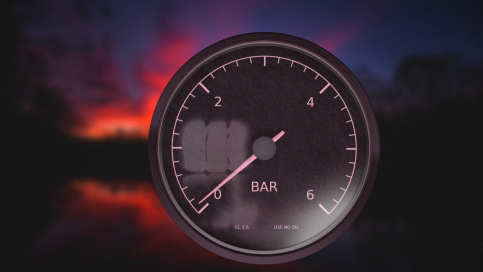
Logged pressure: 0.1 bar
